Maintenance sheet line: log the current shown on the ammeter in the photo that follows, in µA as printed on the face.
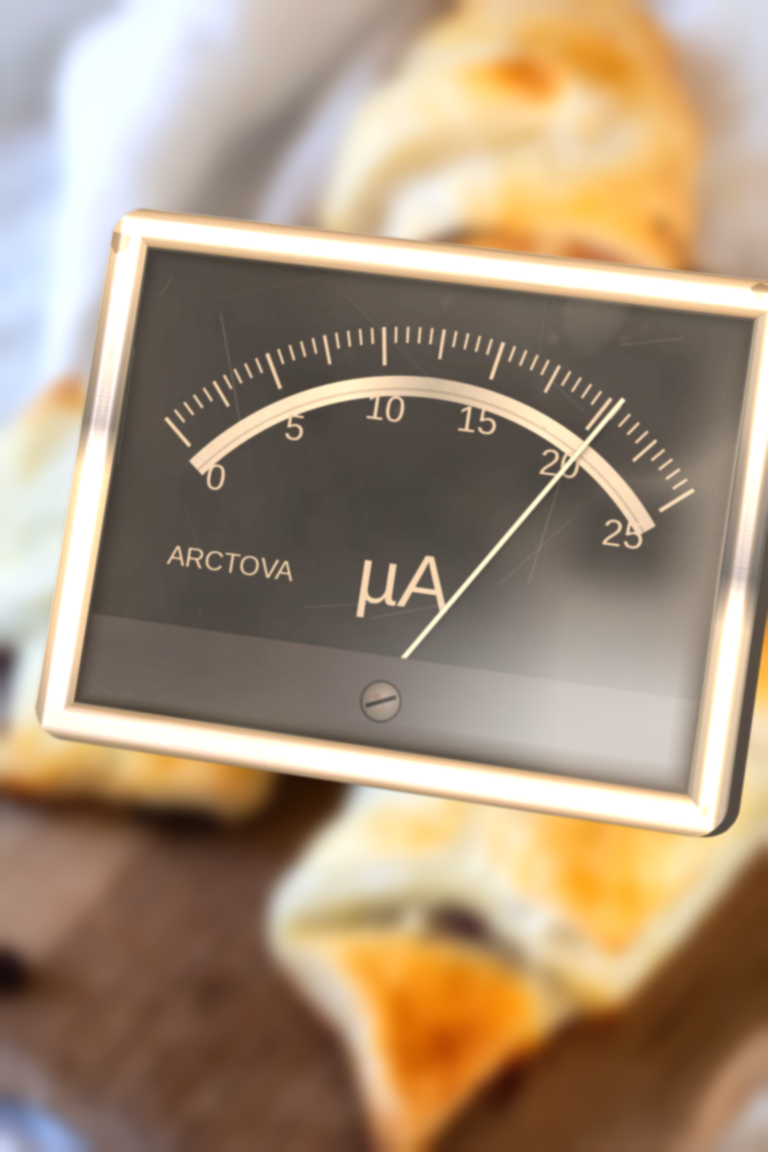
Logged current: 20.5 µA
